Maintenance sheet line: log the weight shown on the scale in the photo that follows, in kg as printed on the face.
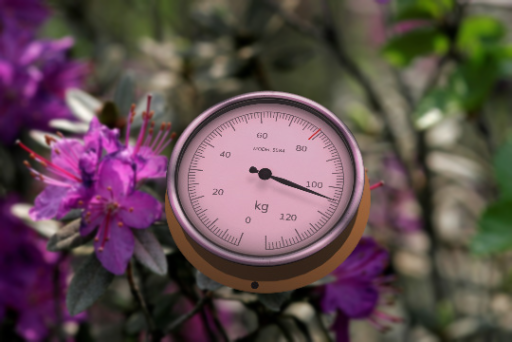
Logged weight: 105 kg
